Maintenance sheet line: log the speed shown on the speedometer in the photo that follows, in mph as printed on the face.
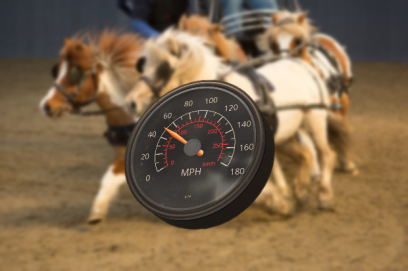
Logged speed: 50 mph
